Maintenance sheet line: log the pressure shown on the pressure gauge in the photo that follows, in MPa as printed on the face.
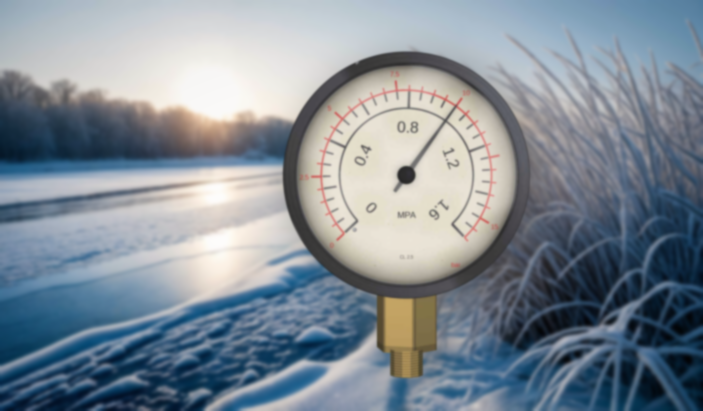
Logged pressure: 1 MPa
